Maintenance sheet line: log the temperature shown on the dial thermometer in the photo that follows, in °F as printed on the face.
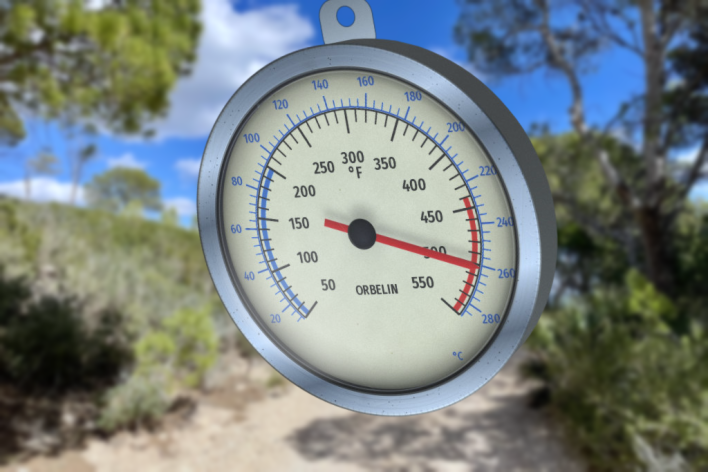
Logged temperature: 500 °F
